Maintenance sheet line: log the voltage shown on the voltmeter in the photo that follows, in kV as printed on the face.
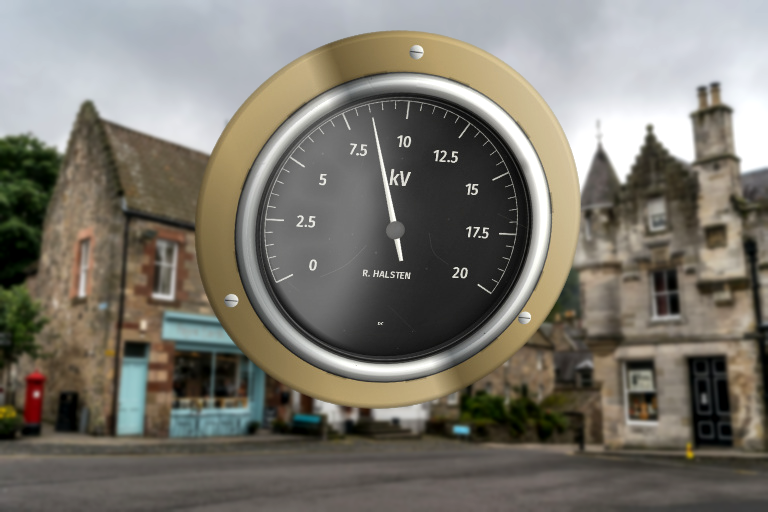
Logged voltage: 8.5 kV
